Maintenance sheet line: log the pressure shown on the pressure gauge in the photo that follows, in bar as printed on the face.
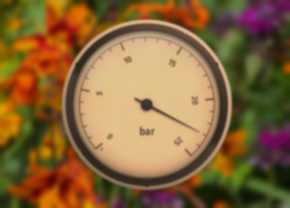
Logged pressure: 23 bar
